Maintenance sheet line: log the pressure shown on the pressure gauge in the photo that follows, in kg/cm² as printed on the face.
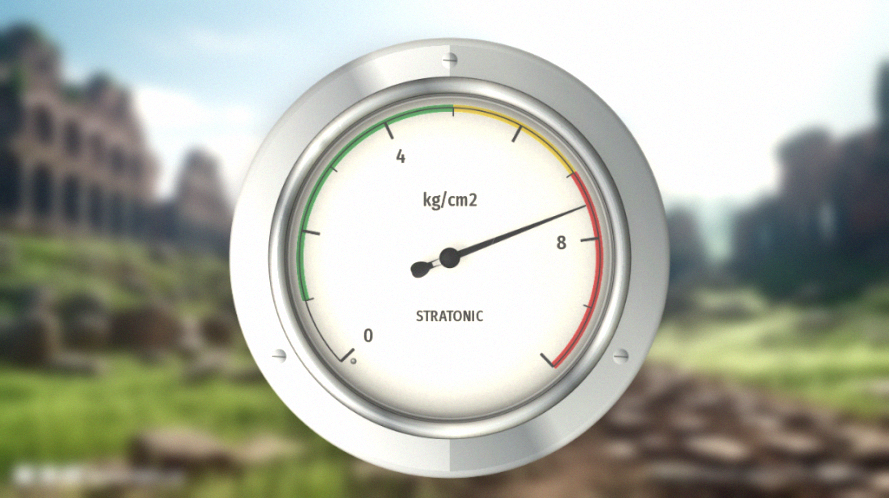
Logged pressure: 7.5 kg/cm²
